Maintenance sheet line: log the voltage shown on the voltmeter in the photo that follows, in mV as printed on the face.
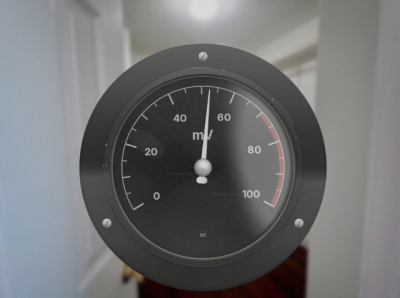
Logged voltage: 52.5 mV
